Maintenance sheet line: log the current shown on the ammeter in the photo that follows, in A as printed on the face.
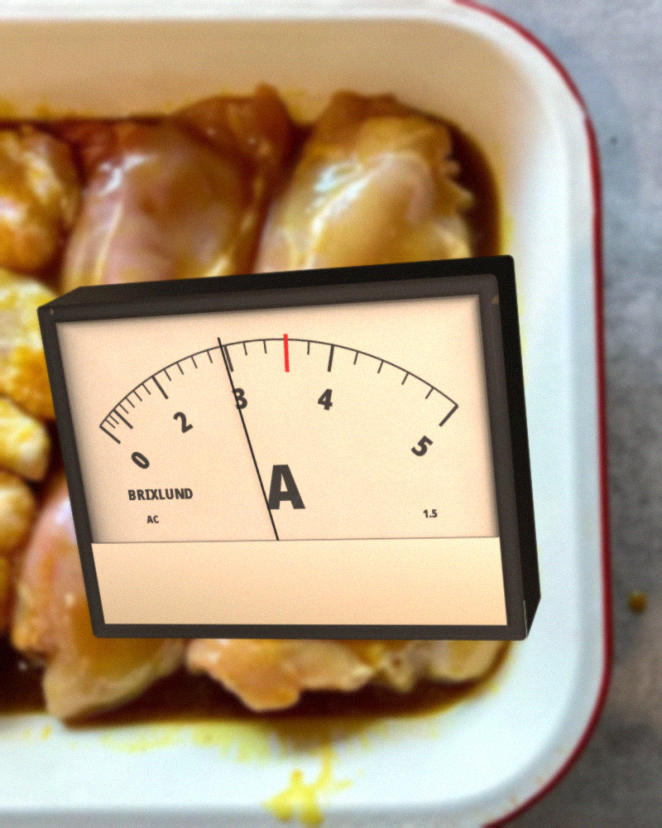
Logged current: 3 A
